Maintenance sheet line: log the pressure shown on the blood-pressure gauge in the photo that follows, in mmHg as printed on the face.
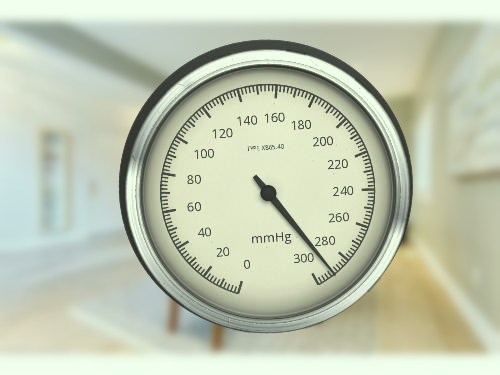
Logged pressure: 290 mmHg
